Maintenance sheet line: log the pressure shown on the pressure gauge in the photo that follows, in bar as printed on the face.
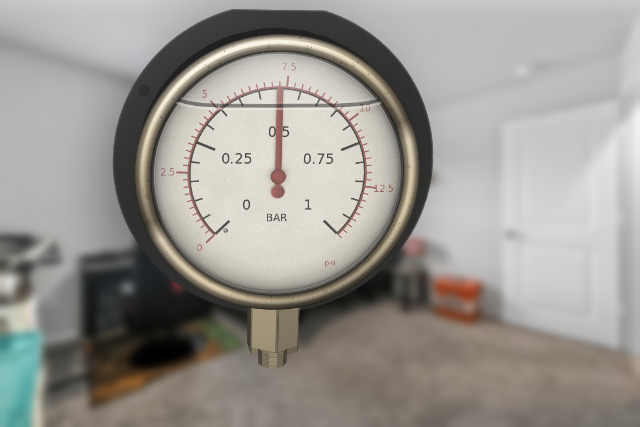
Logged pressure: 0.5 bar
